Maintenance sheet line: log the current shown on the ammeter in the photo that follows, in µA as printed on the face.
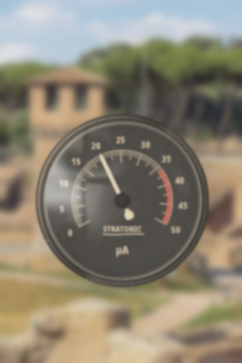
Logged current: 20 µA
